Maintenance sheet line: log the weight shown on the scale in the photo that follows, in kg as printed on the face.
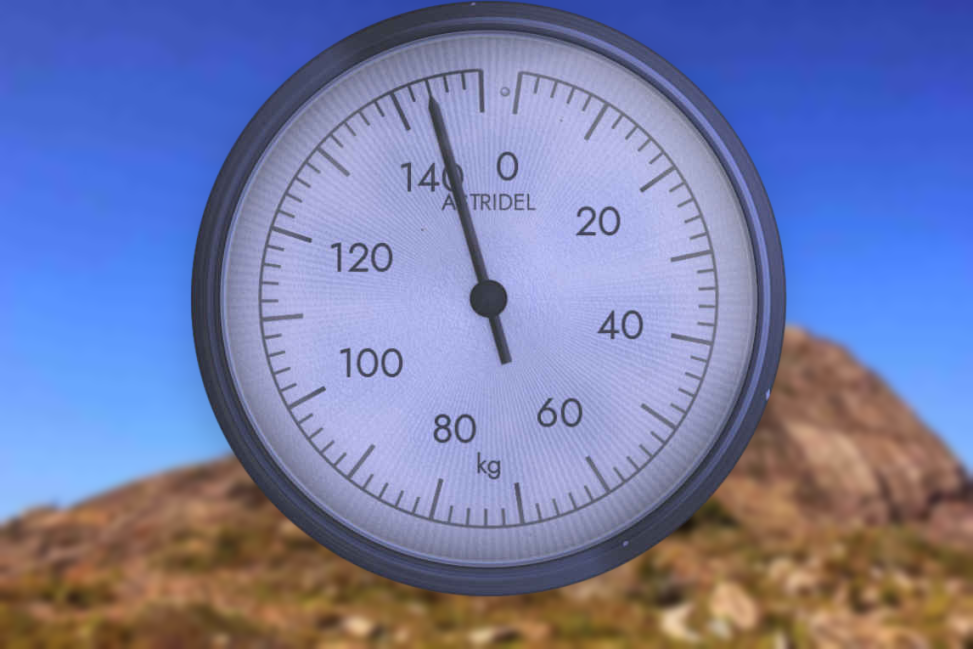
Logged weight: 144 kg
